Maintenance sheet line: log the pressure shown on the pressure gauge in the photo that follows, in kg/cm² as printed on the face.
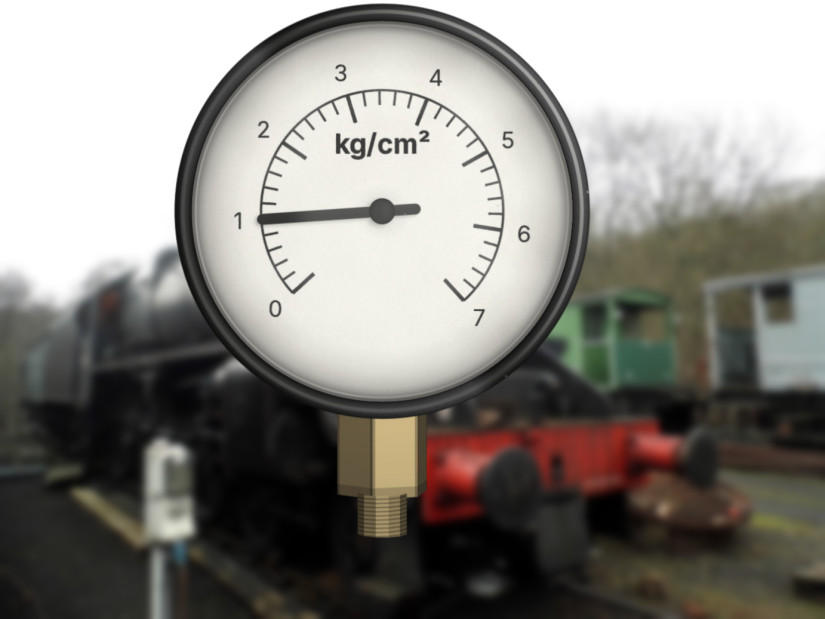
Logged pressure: 1 kg/cm²
